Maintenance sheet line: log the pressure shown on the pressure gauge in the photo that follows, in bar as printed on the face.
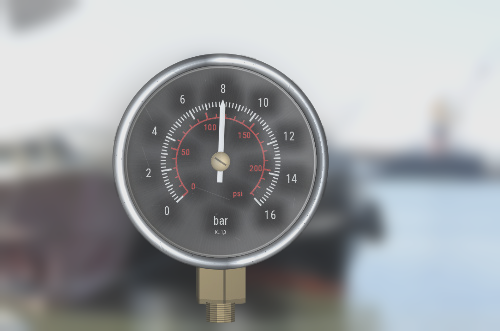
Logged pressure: 8 bar
